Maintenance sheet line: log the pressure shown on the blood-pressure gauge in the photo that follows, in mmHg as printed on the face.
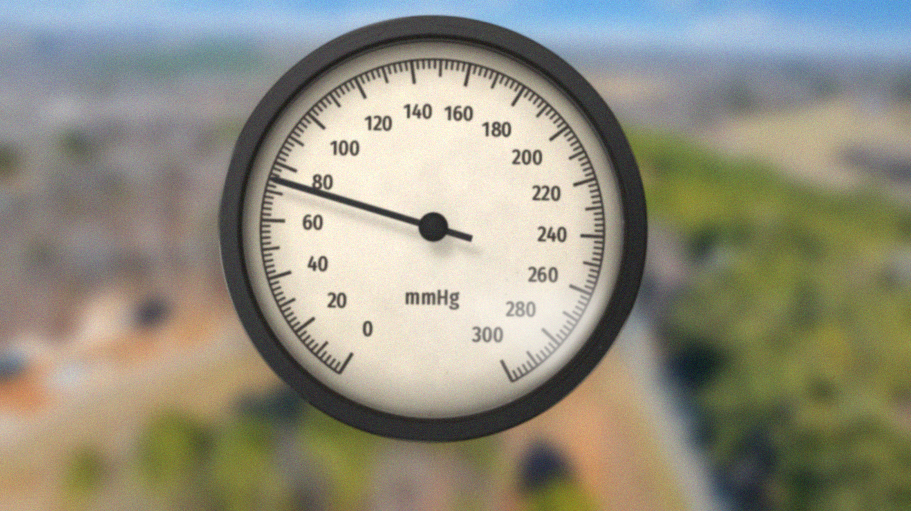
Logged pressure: 74 mmHg
